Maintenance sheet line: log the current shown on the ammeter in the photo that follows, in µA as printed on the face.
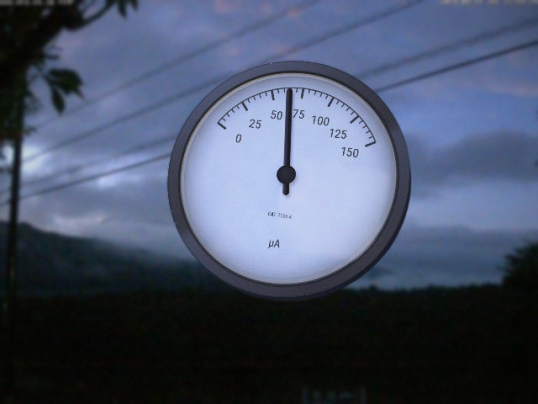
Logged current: 65 µA
